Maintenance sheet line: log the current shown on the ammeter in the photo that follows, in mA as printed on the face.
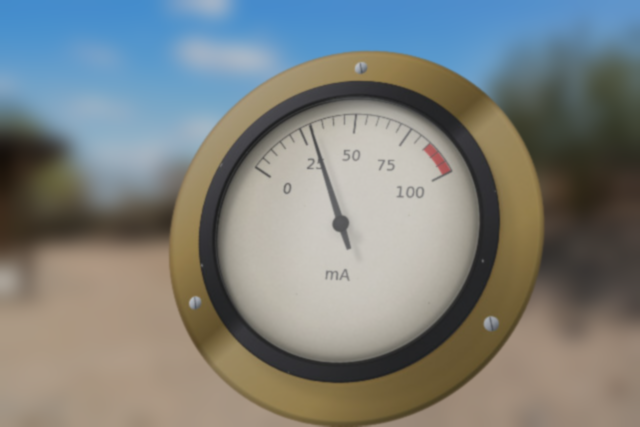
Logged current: 30 mA
